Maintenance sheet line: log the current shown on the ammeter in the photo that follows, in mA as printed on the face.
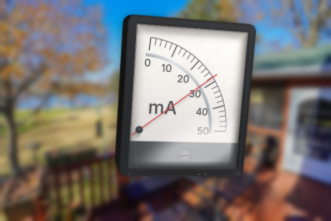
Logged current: 28 mA
